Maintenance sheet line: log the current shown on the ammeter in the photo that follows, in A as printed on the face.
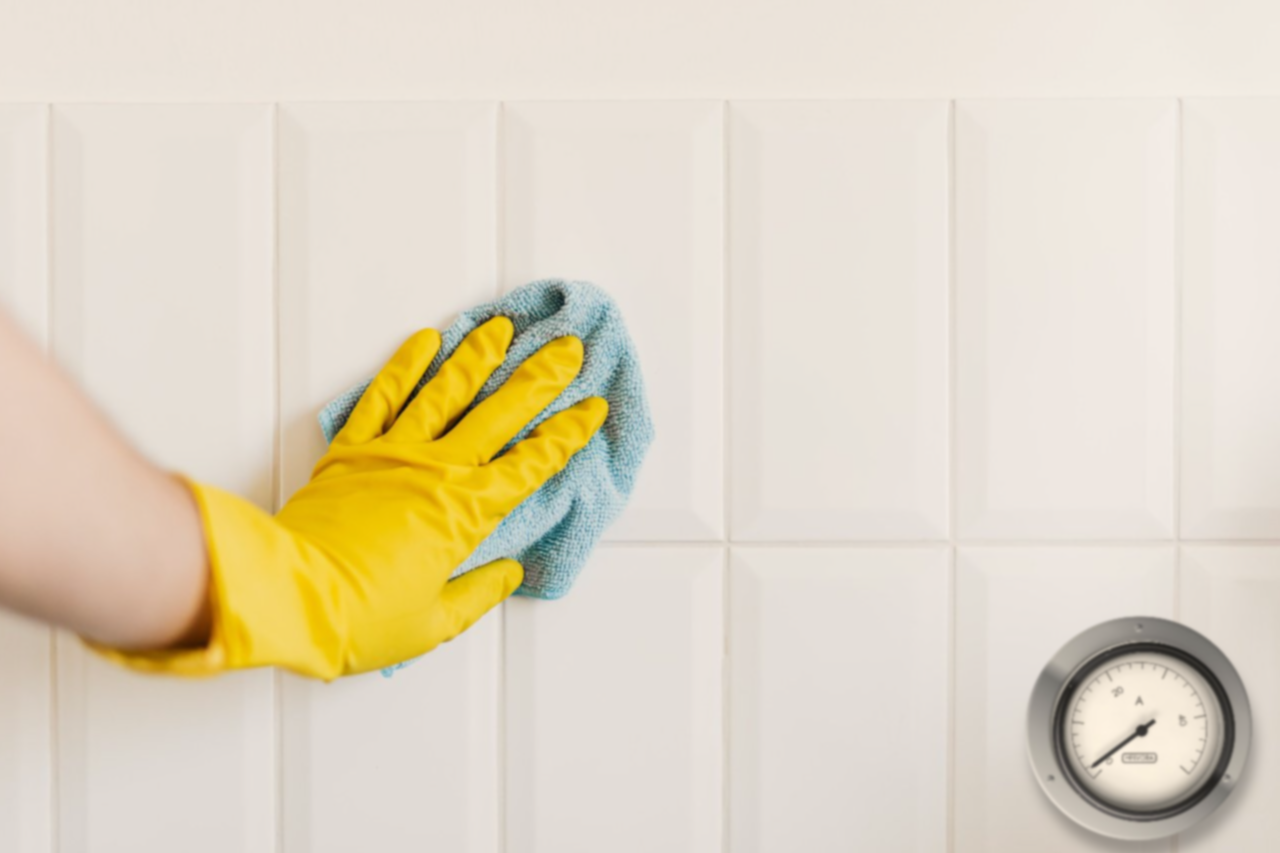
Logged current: 2 A
